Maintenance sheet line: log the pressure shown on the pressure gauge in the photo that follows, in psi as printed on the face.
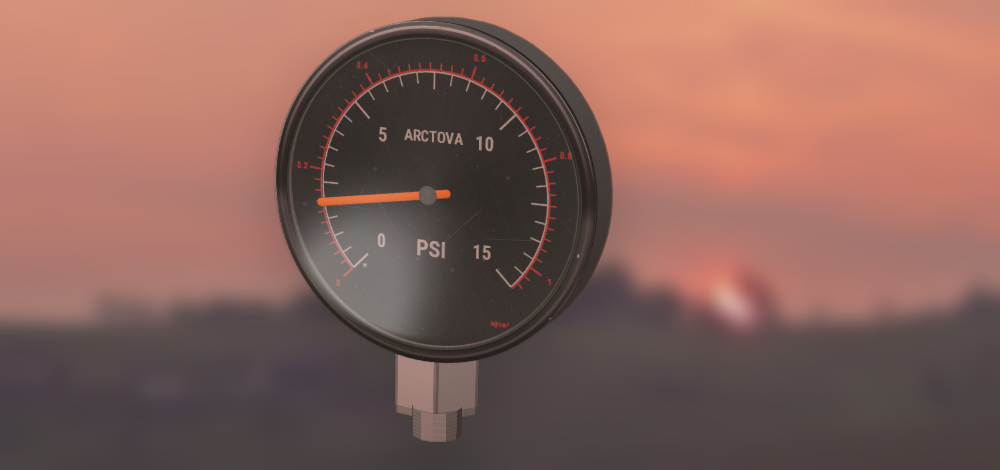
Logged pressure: 2 psi
